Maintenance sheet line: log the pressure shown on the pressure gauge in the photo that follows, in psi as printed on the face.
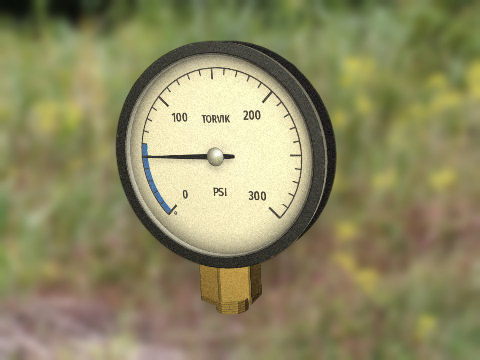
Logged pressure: 50 psi
